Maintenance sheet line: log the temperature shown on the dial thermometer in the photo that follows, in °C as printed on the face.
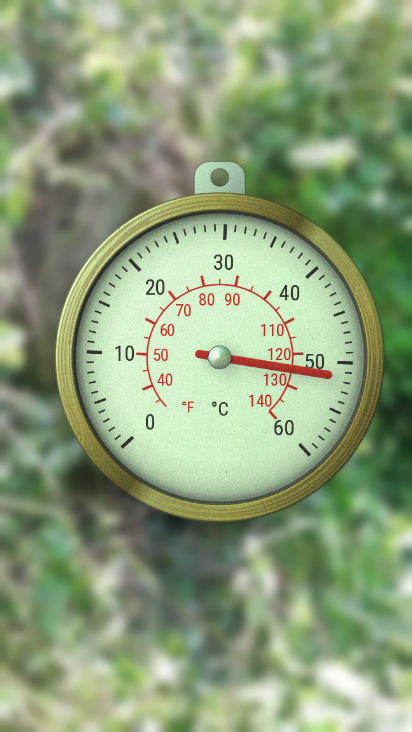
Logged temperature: 51.5 °C
